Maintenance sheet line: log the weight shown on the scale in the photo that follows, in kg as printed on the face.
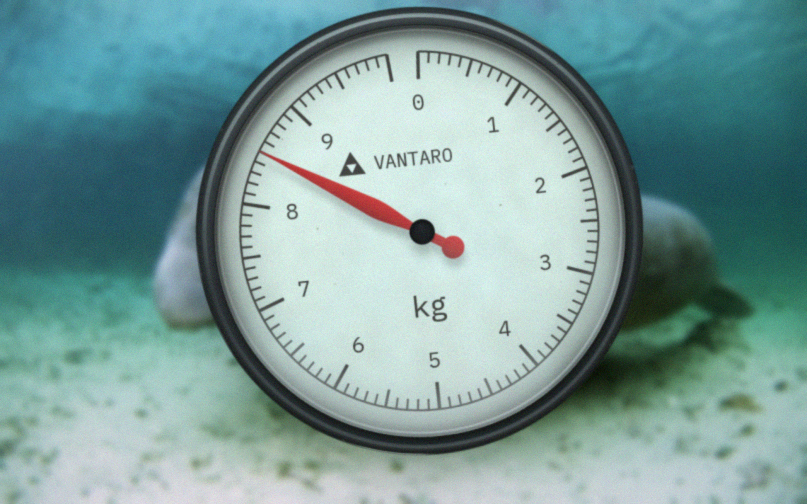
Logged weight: 8.5 kg
